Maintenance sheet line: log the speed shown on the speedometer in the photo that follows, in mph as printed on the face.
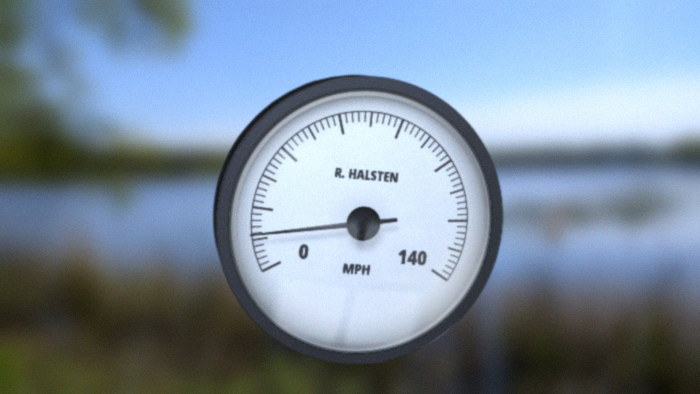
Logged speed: 12 mph
